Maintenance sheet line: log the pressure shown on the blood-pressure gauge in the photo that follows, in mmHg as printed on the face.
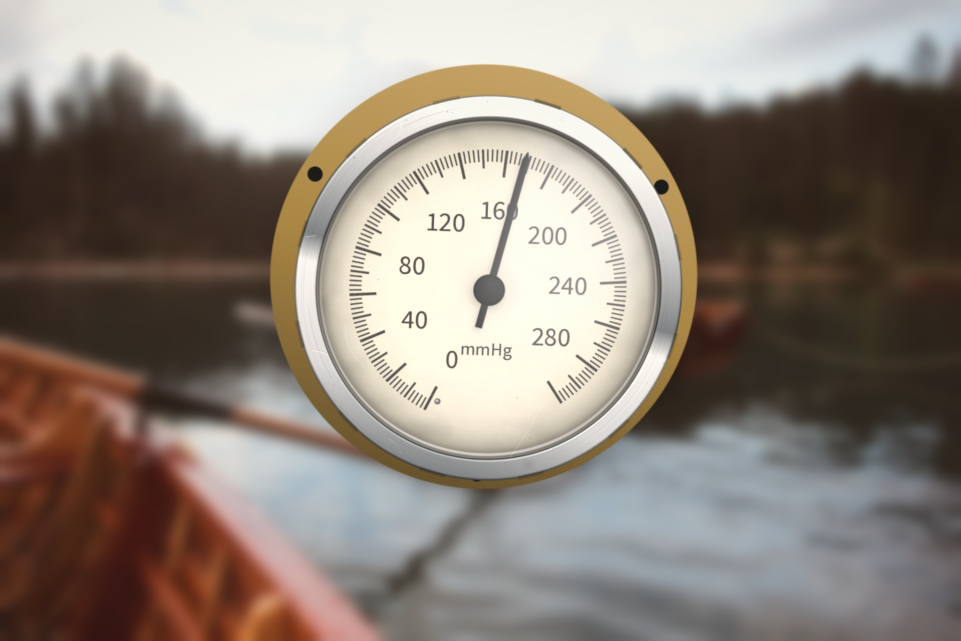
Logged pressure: 168 mmHg
